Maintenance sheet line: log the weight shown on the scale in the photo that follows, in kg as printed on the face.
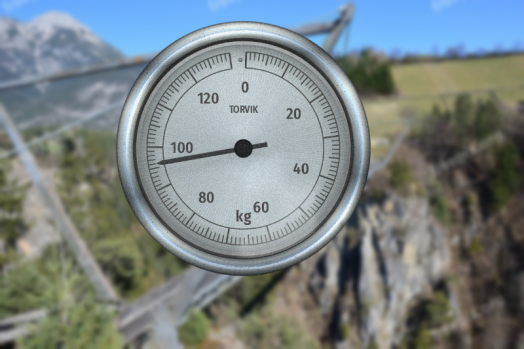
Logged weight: 96 kg
